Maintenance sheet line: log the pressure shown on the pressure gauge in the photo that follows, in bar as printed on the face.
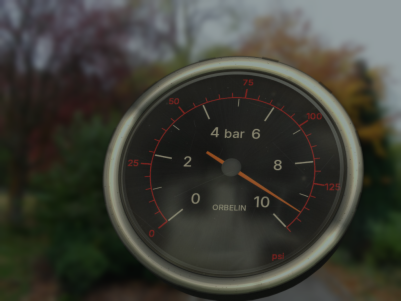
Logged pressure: 9.5 bar
